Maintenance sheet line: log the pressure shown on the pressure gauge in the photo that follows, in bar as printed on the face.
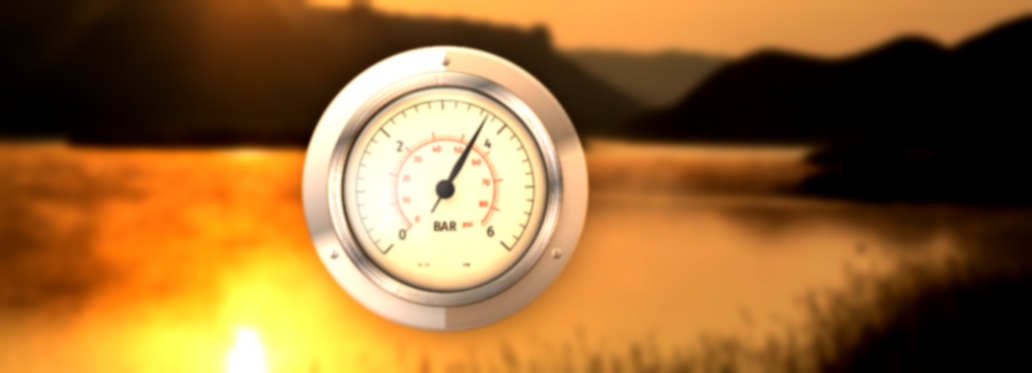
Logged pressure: 3.7 bar
